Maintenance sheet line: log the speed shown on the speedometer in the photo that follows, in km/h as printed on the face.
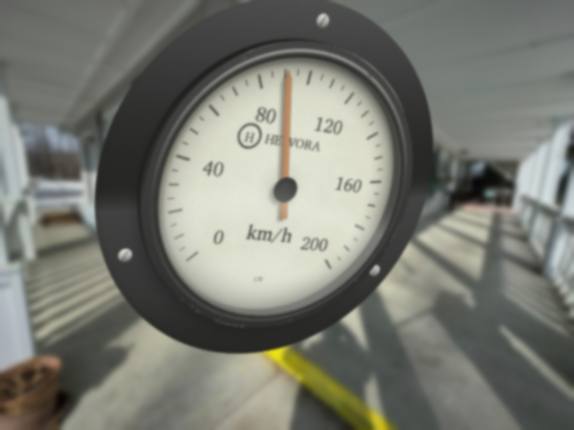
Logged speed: 90 km/h
